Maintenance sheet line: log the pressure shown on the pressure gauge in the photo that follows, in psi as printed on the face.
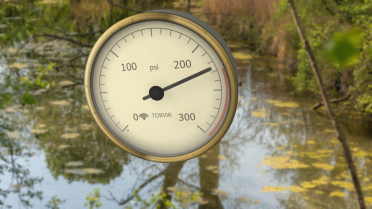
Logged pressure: 225 psi
